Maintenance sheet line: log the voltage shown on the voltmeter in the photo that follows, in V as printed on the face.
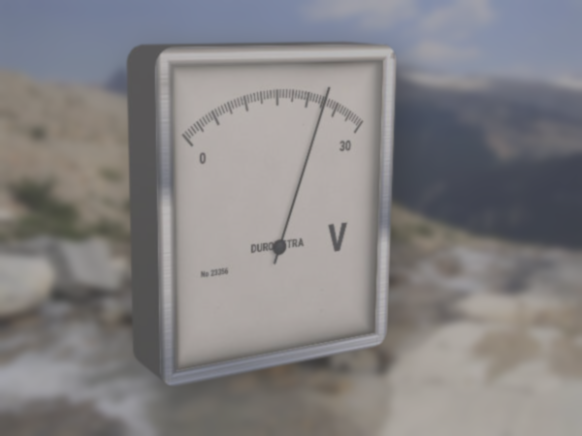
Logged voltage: 22.5 V
